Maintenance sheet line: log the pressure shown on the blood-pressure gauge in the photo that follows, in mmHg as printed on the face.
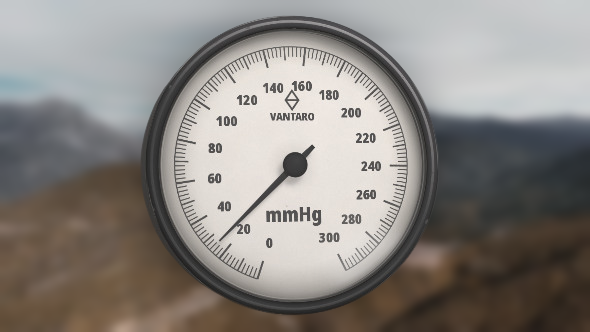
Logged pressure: 26 mmHg
